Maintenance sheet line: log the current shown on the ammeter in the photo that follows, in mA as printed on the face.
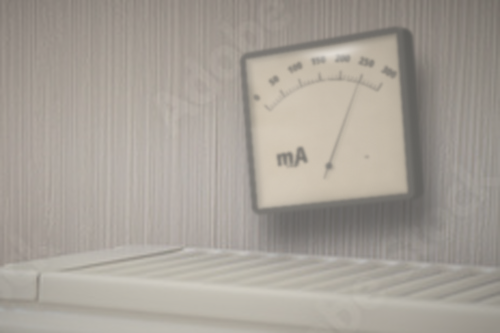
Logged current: 250 mA
